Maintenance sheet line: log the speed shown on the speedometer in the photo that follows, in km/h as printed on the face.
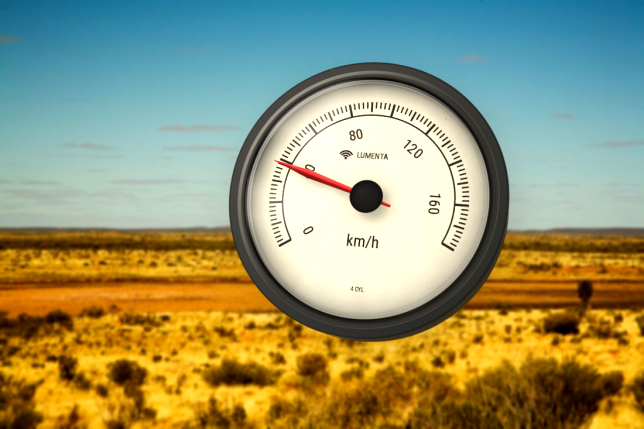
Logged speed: 38 km/h
